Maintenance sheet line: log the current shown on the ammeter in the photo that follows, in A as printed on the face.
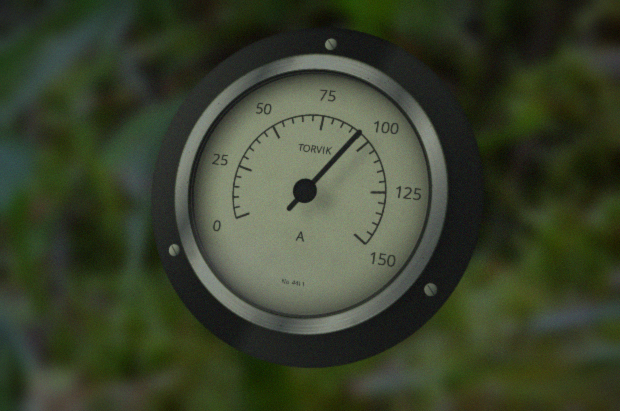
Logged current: 95 A
